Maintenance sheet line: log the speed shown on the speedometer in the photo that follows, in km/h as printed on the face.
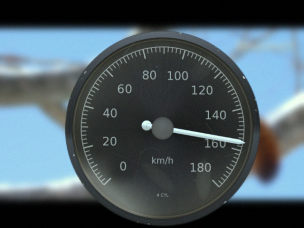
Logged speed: 156 km/h
